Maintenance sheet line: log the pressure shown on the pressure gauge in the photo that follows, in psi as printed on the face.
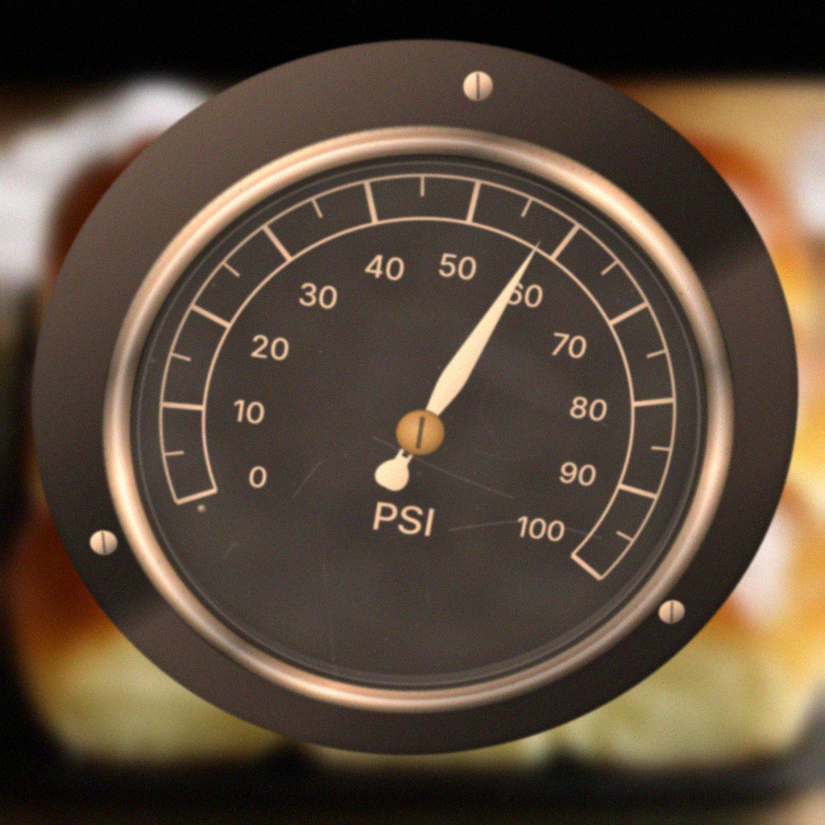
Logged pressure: 57.5 psi
